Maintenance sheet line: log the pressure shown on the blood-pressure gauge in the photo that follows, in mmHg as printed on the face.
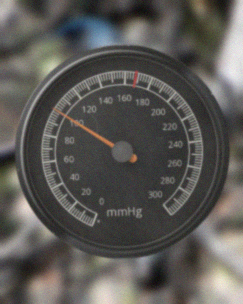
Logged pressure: 100 mmHg
